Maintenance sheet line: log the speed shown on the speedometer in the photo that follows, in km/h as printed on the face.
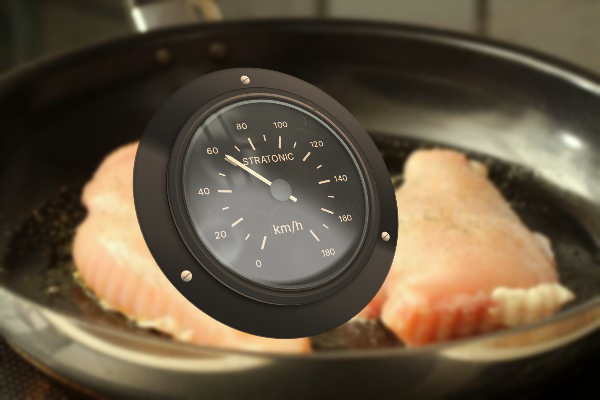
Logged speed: 60 km/h
